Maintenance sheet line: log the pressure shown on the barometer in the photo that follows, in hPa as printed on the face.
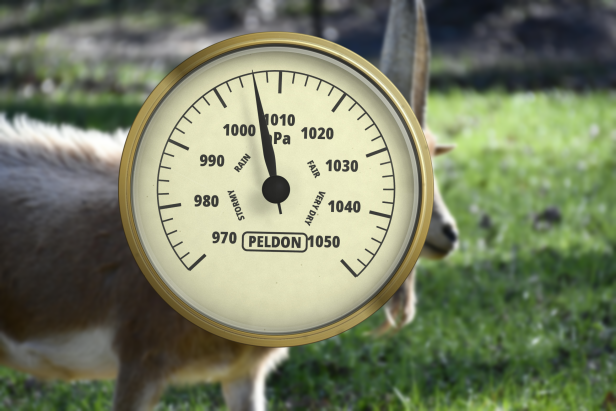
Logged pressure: 1006 hPa
